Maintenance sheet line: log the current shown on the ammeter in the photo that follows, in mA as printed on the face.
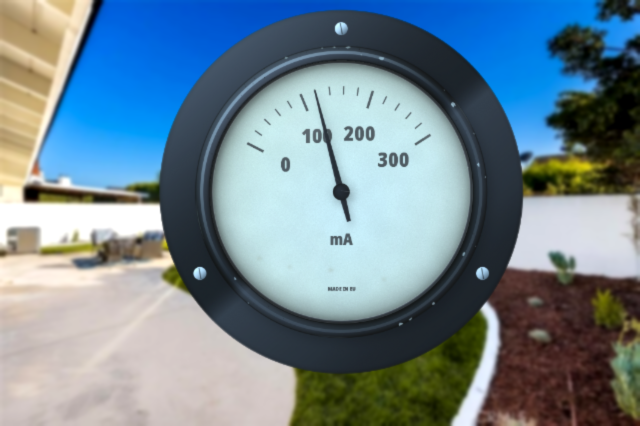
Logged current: 120 mA
